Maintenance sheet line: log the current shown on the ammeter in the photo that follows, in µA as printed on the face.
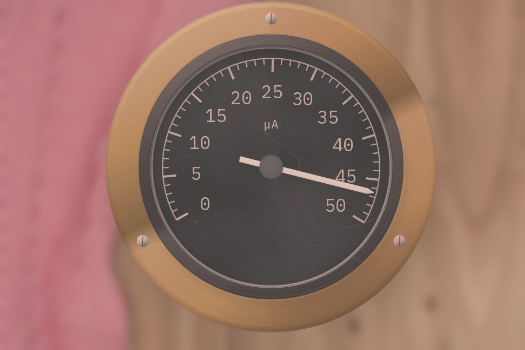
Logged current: 46.5 µA
